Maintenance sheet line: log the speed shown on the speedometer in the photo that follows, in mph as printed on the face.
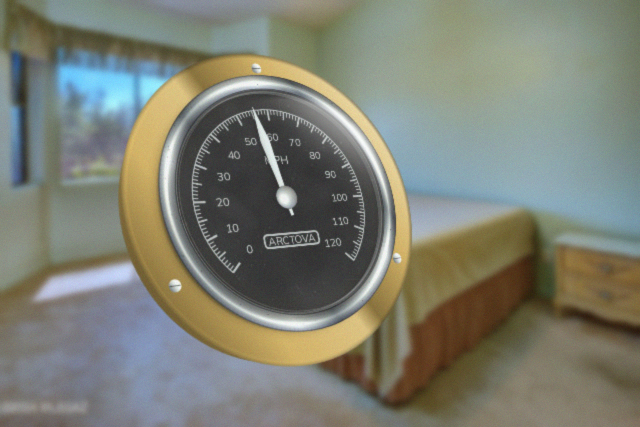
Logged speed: 55 mph
